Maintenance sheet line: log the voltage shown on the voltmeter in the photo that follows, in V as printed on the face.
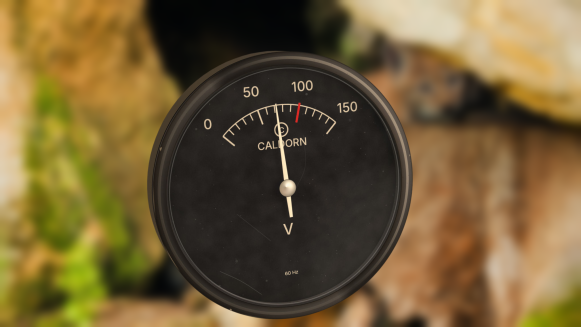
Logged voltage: 70 V
